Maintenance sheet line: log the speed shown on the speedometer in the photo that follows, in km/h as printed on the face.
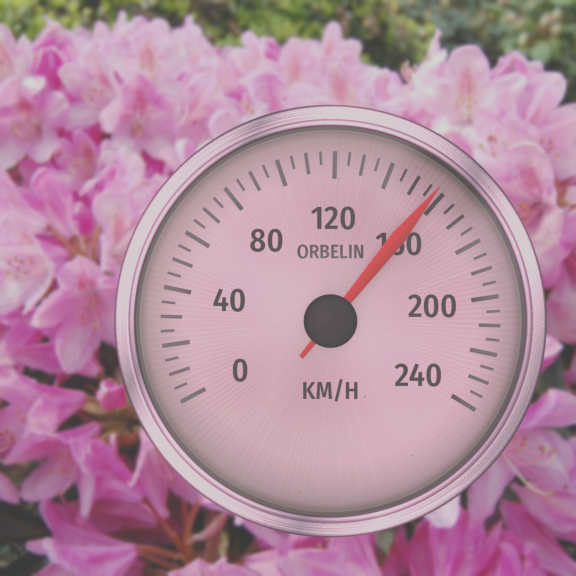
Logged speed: 157.5 km/h
